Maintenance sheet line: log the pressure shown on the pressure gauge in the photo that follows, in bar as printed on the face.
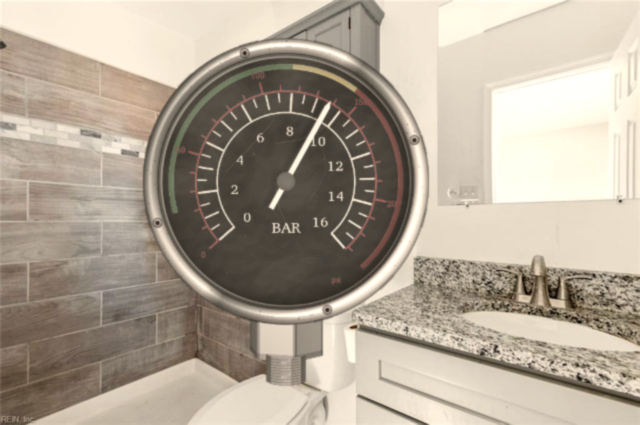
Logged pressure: 9.5 bar
